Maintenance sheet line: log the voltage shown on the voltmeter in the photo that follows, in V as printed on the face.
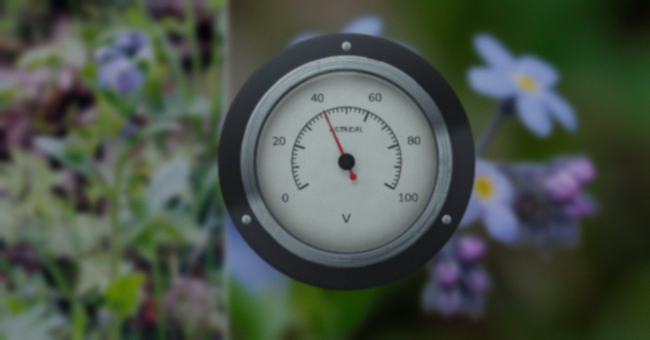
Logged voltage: 40 V
